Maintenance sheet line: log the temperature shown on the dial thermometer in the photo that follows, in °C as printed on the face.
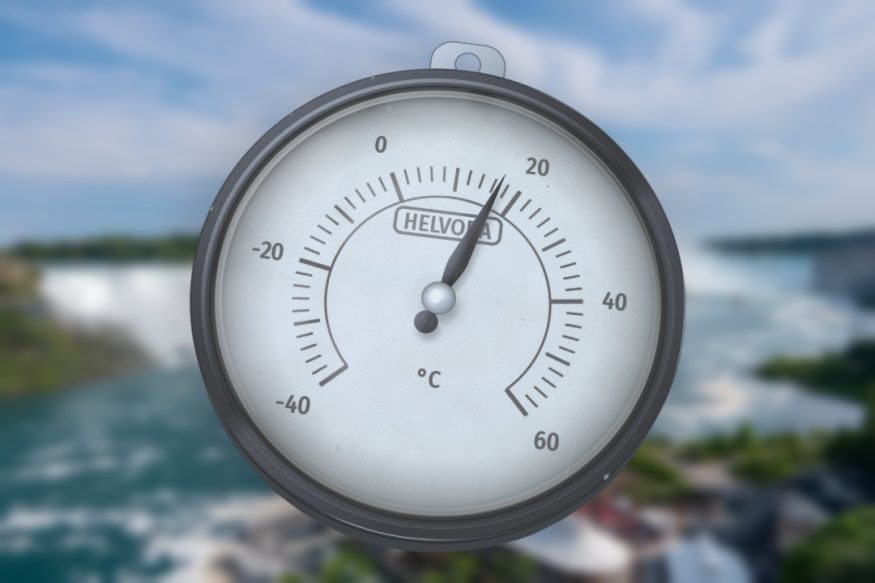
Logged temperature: 17 °C
